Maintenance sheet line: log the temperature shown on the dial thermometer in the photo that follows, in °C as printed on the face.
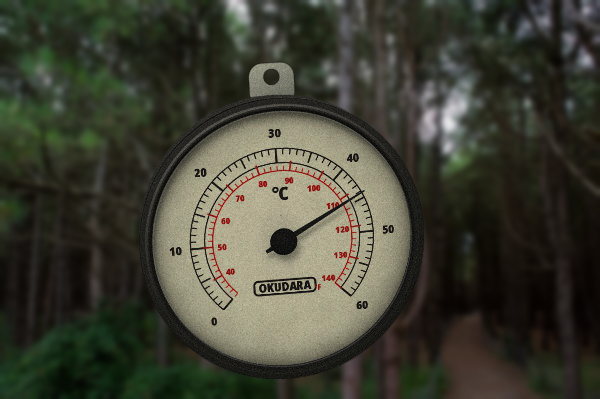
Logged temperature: 44 °C
